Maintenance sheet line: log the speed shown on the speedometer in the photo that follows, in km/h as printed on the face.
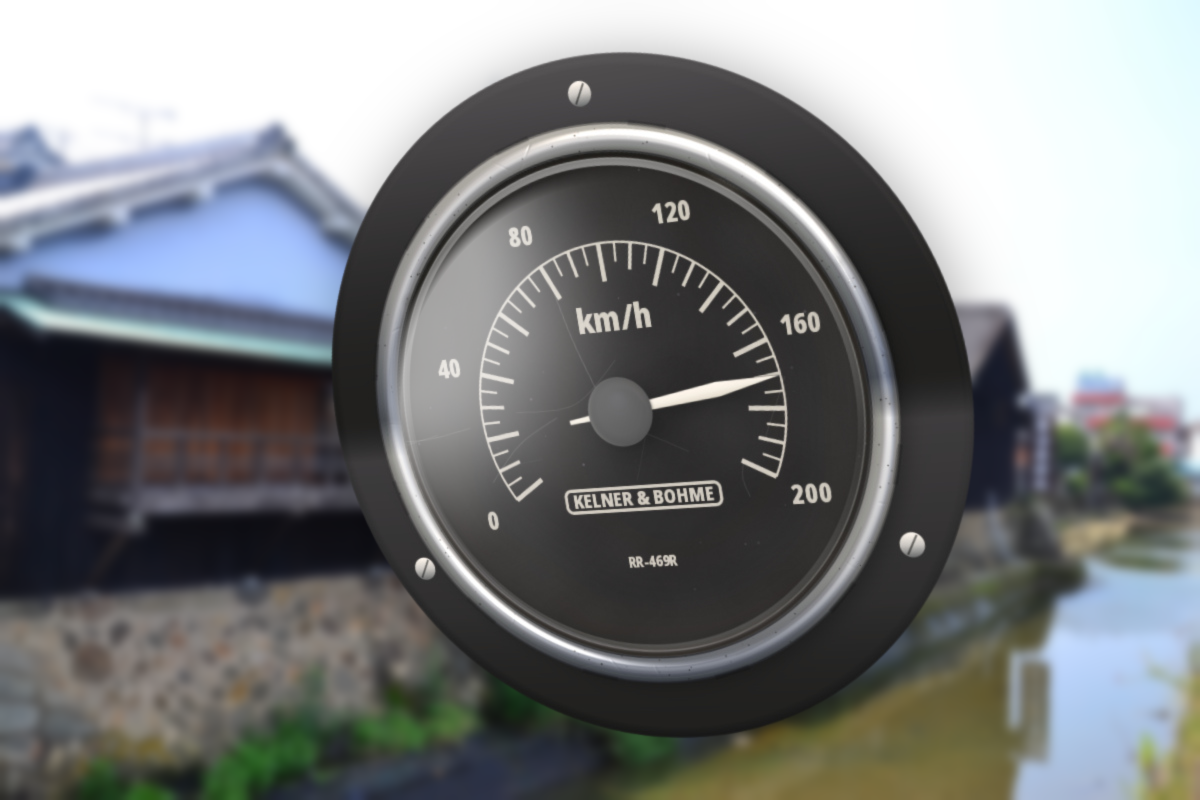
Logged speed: 170 km/h
